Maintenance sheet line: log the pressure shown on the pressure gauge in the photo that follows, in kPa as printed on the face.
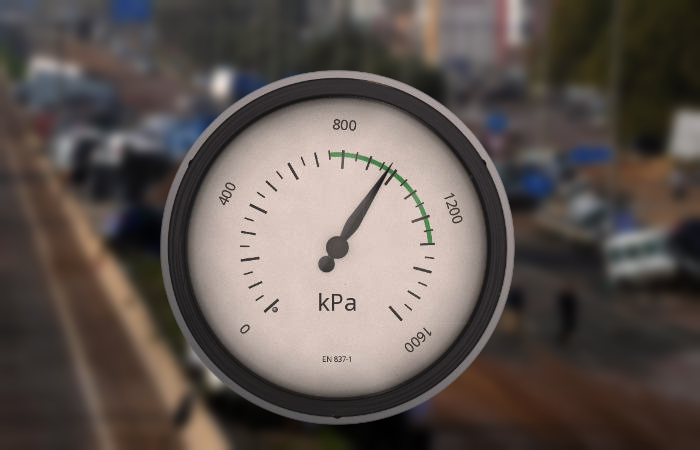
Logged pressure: 975 kPa
